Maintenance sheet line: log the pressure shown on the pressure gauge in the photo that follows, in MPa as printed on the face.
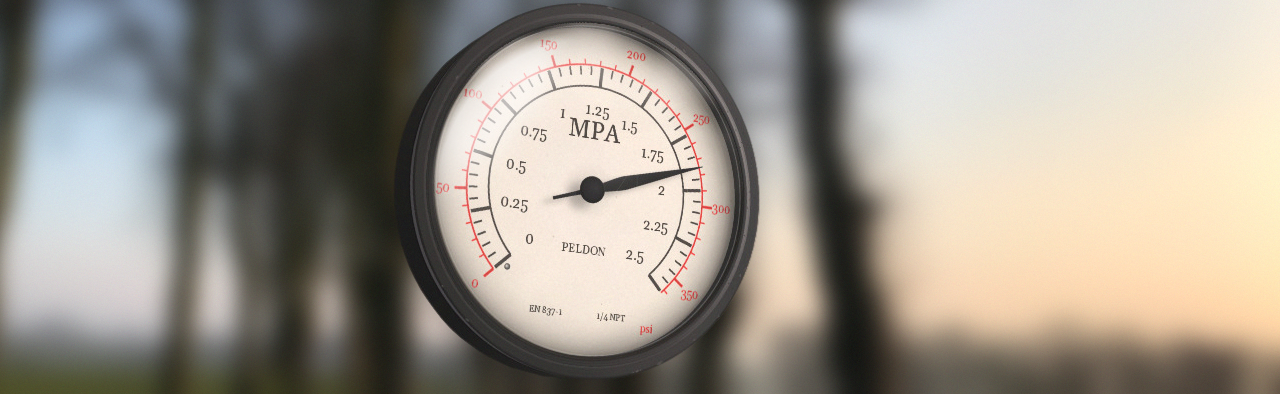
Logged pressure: 1.9 MPa
